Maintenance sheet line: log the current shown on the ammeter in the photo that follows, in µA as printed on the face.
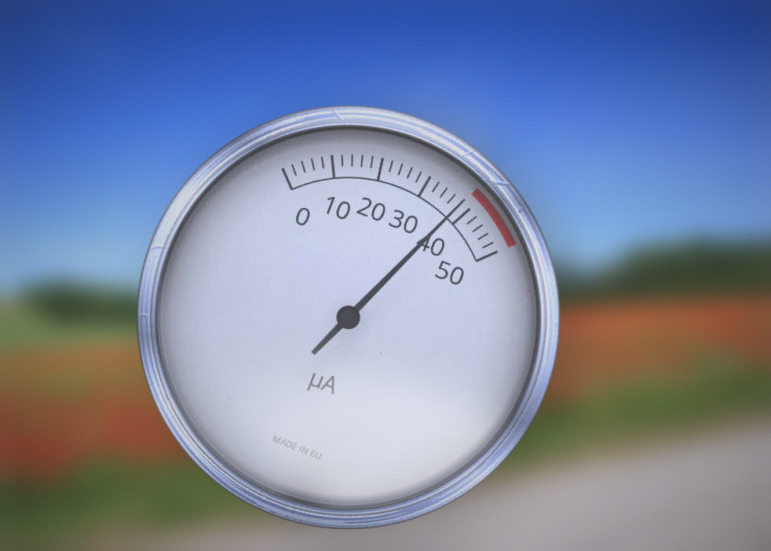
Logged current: 38 µA
